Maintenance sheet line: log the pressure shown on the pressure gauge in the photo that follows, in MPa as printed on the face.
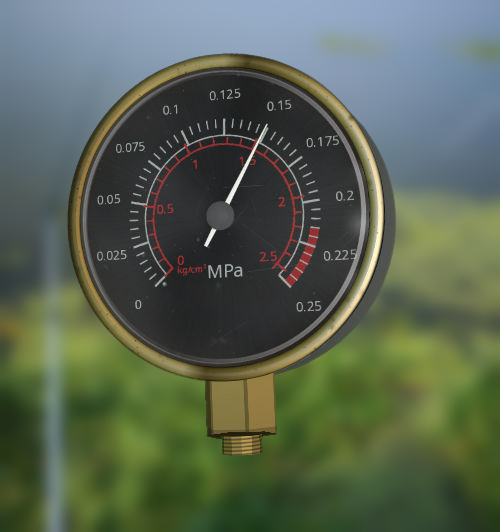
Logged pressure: 0.15 MPa
